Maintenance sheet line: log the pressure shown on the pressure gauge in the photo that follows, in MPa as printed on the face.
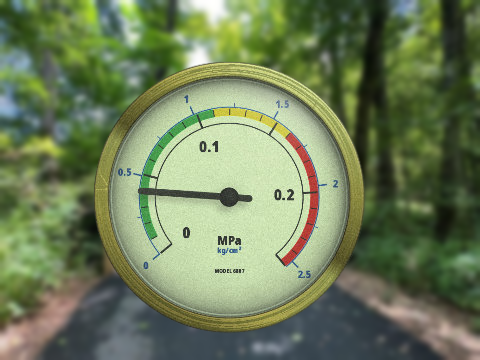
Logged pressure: 0.04 MPa
